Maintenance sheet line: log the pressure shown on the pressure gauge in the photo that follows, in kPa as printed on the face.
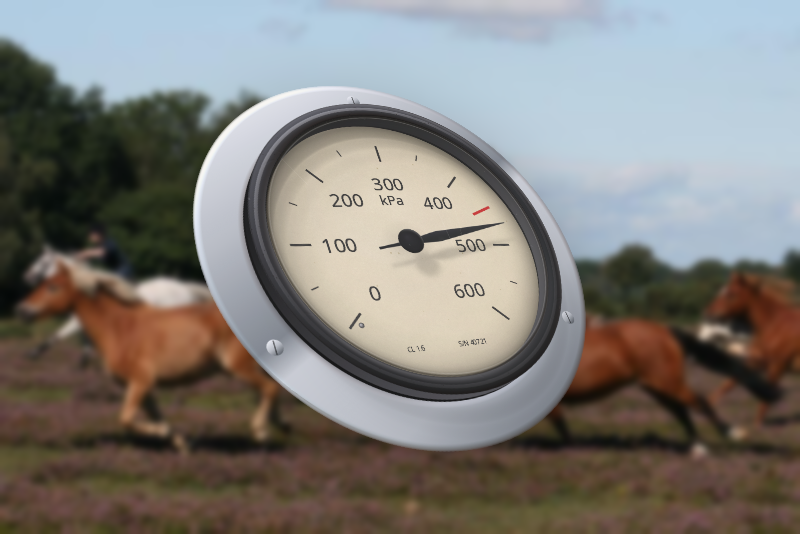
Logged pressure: 475 kPa
